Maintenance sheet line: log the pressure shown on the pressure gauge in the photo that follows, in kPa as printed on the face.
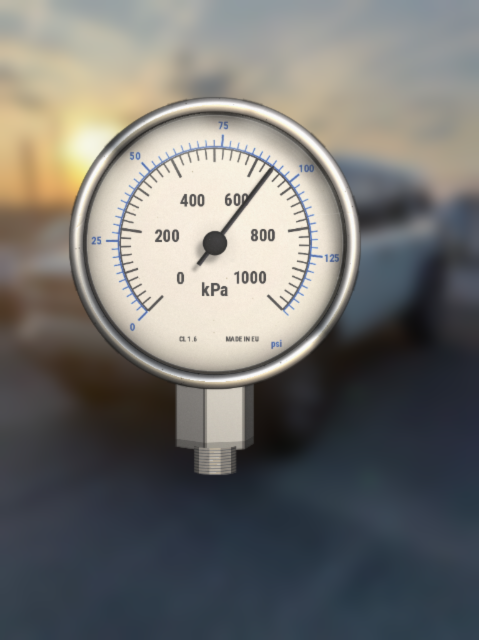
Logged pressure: 640 kPa
